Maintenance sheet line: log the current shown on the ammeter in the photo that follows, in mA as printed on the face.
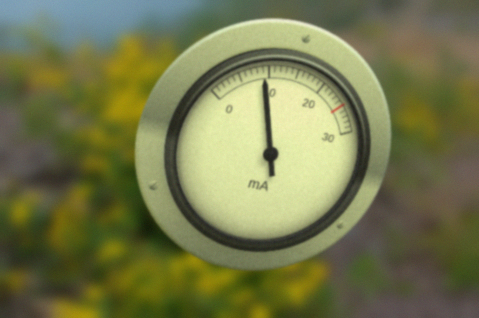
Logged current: 9 mA
